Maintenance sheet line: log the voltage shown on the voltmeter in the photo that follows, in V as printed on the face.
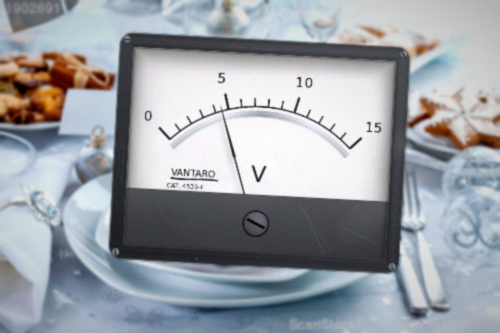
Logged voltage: 4.5 V
